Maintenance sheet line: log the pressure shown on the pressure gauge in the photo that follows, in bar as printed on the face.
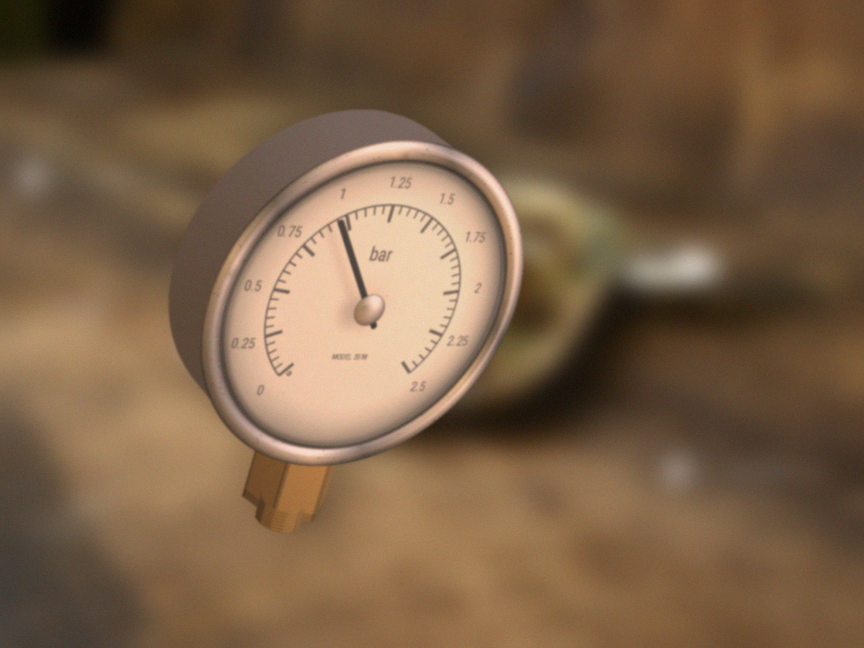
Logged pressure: 0.95 bar
